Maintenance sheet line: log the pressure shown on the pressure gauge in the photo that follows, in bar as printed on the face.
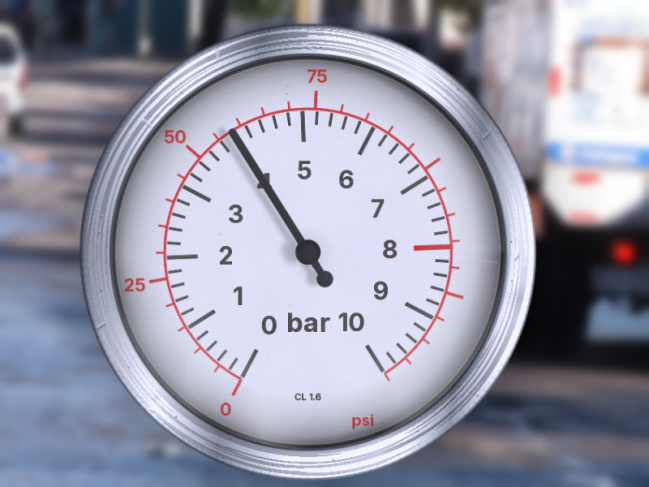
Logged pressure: 4 bar
